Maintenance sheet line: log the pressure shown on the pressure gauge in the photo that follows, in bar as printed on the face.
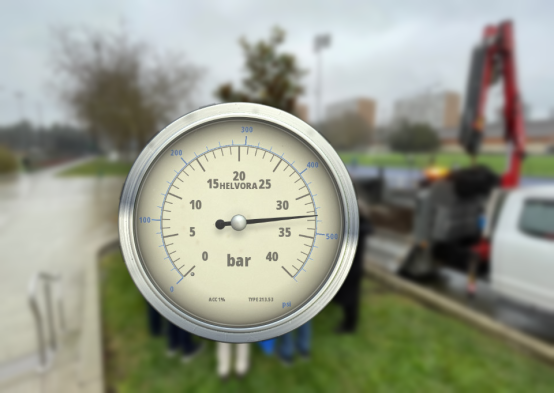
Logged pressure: 32.5 bar
